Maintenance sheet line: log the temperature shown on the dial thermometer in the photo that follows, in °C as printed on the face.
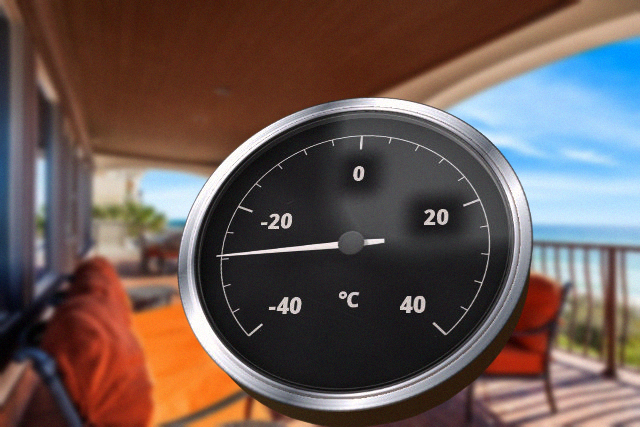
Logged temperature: -28 °C
